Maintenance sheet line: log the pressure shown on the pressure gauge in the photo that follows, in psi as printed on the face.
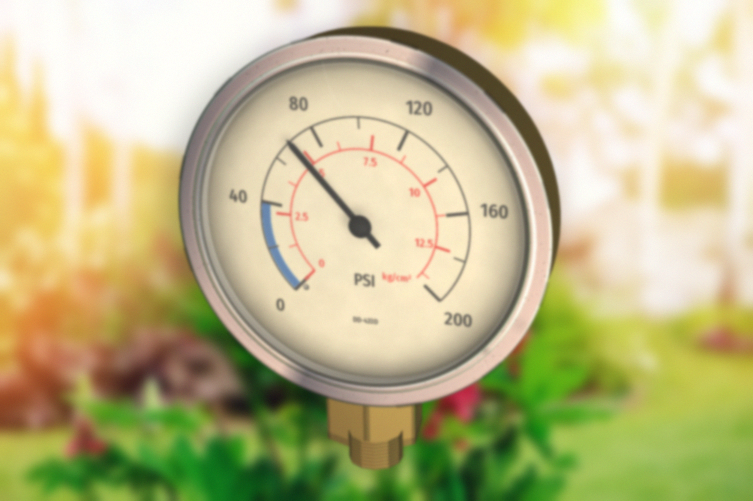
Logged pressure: 70 psi
